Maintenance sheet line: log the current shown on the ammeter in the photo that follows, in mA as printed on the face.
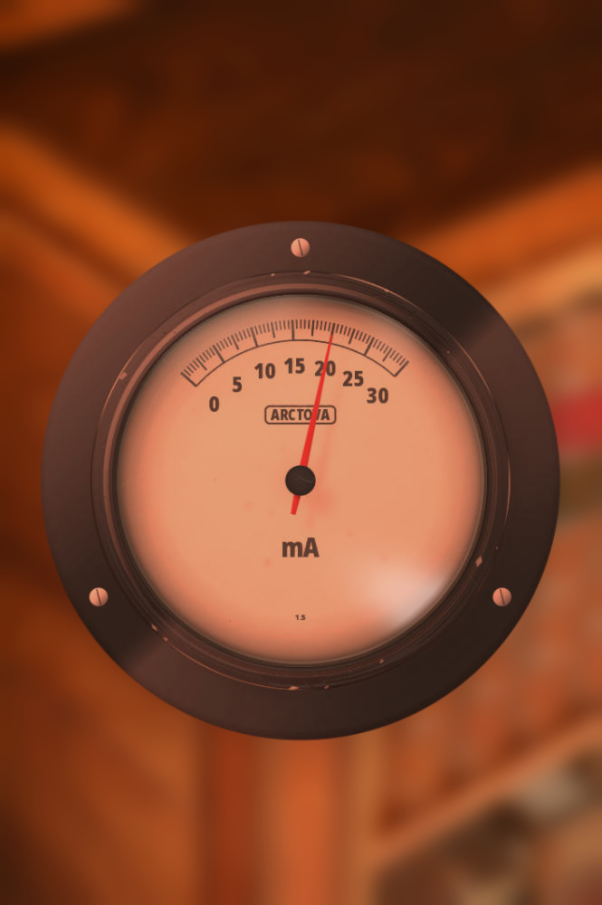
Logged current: 20 mA
